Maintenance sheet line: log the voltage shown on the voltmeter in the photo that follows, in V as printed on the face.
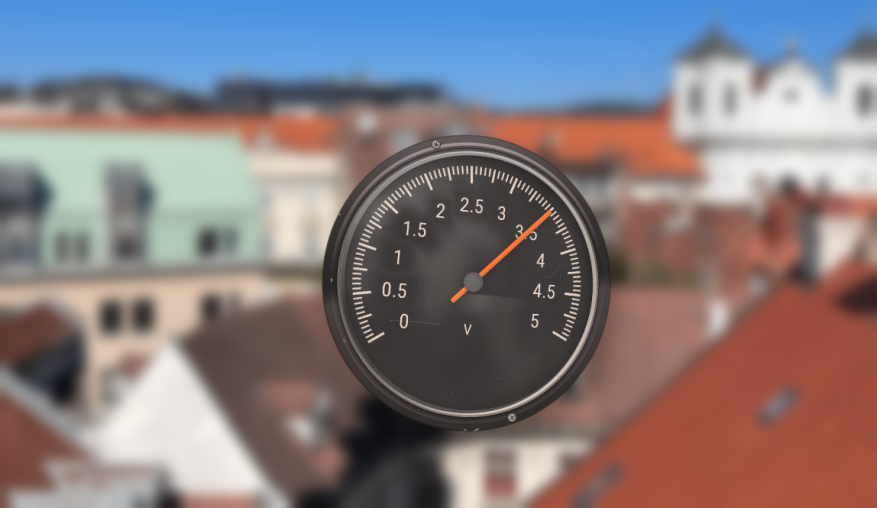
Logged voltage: 3.5 V
